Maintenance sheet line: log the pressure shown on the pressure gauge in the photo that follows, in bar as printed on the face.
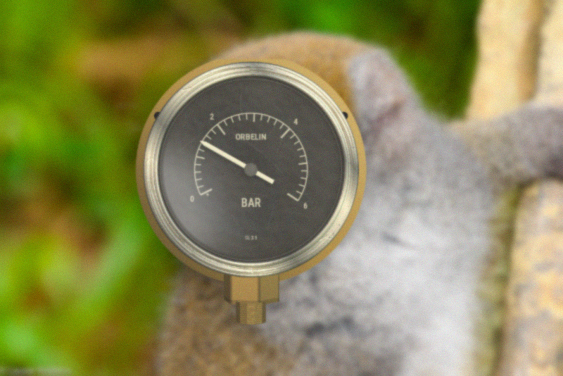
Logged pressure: 1.4 bar
